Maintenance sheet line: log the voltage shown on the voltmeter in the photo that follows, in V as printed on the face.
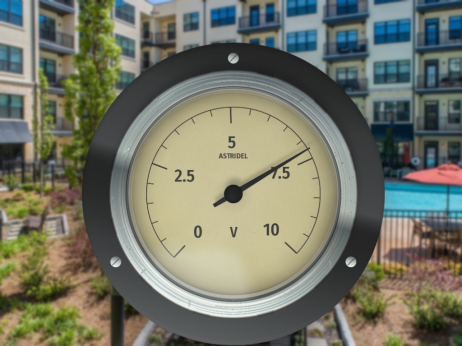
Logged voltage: 7.25 V
